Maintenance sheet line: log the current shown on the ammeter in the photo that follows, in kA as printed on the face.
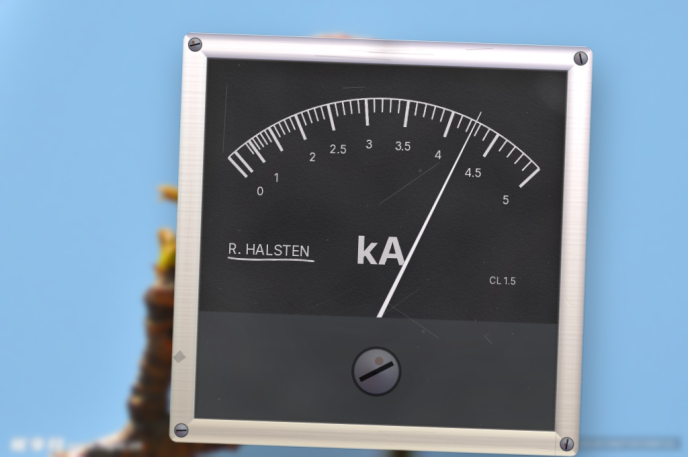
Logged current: 4.25 kA
